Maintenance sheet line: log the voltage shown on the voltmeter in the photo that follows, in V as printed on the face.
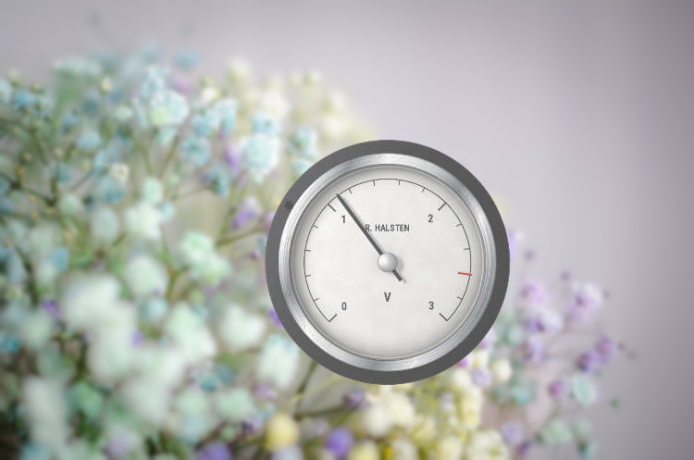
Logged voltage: 1.1 V
